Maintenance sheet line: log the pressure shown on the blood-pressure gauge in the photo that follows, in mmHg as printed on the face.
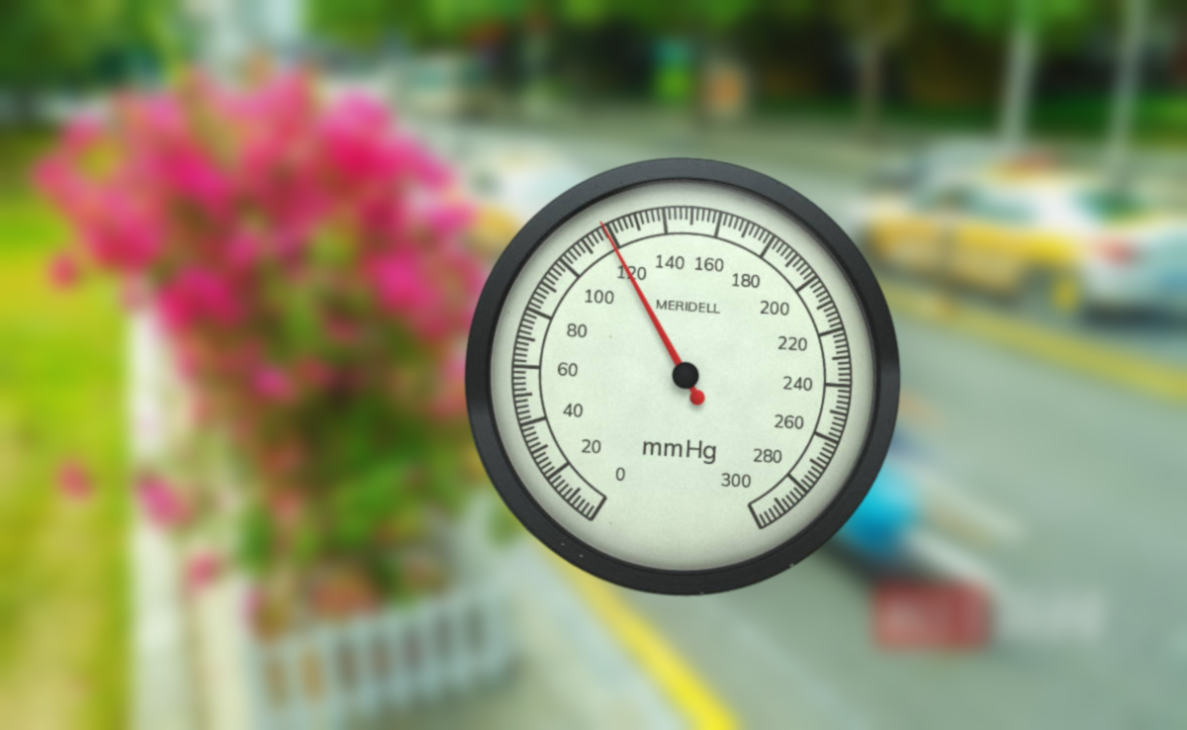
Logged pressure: 118 mmHg
